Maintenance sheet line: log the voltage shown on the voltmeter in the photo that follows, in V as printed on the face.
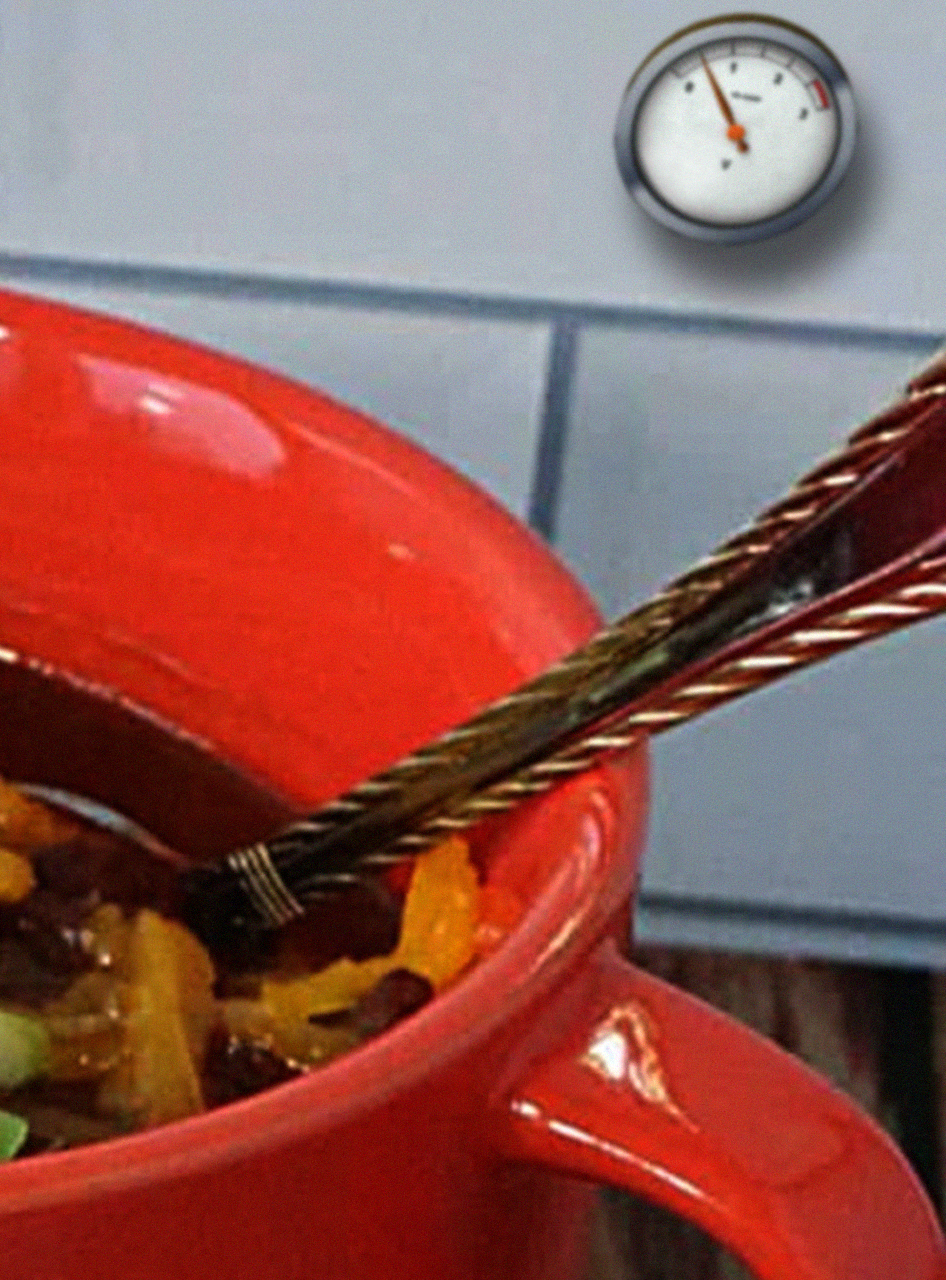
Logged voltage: 0.5 V
